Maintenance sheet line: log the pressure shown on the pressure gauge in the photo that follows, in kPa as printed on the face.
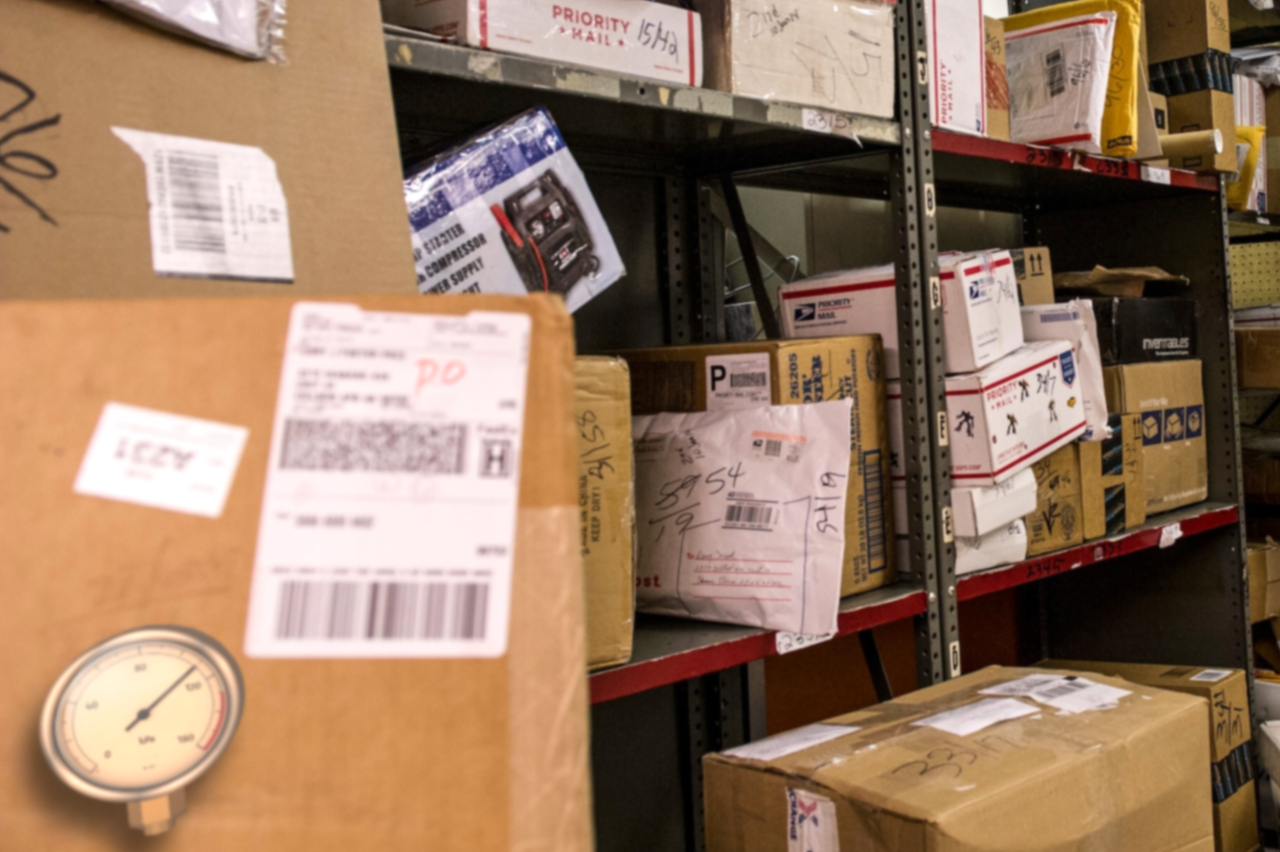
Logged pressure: 110 kPa
